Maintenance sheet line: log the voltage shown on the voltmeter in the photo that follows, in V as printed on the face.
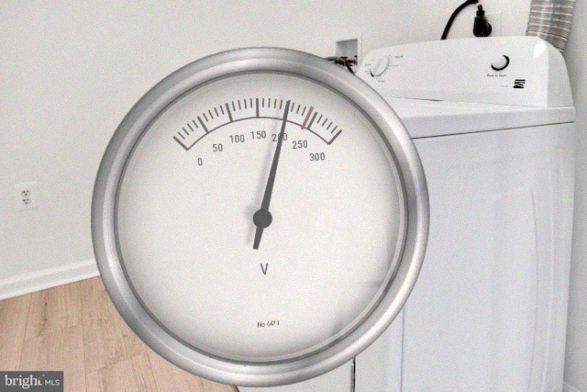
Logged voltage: 200 V
